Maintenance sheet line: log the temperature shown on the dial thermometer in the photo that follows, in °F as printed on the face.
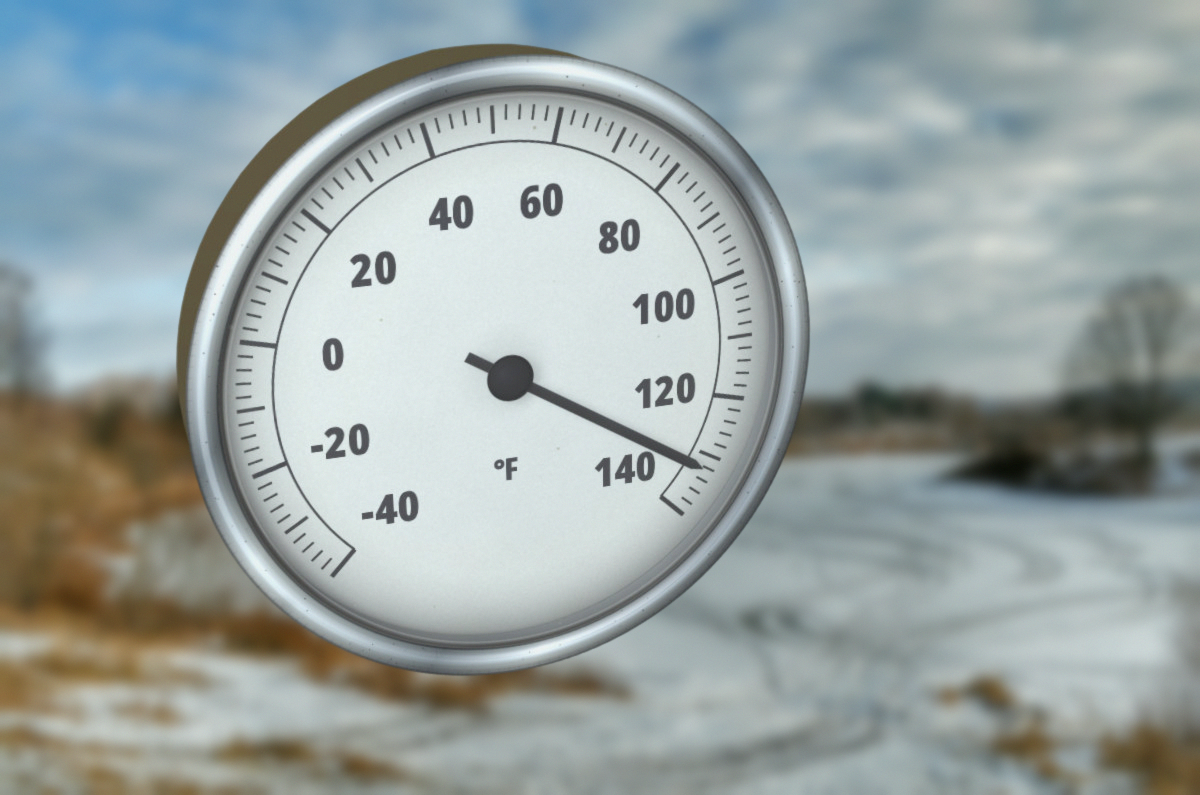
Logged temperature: 132 °F
